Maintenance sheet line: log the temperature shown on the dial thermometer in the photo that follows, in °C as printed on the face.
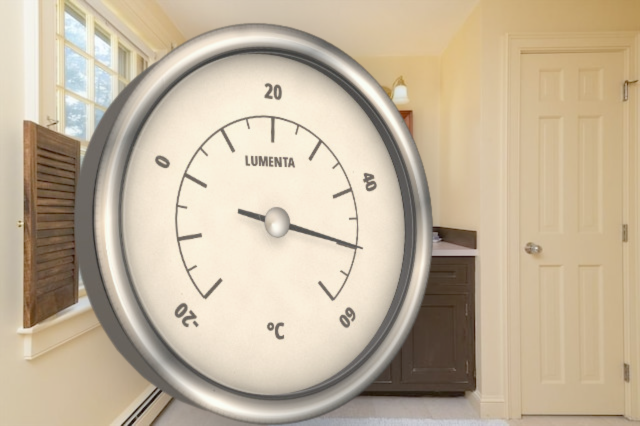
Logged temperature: 50 °C
